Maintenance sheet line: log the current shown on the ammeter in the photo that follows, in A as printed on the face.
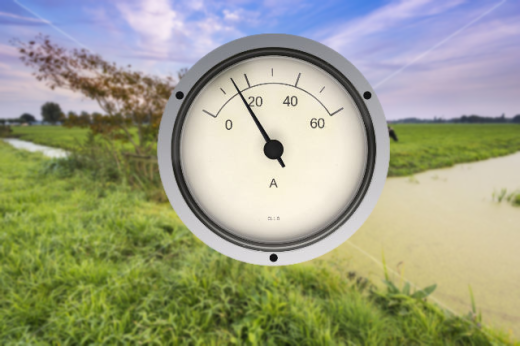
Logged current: 15 A
